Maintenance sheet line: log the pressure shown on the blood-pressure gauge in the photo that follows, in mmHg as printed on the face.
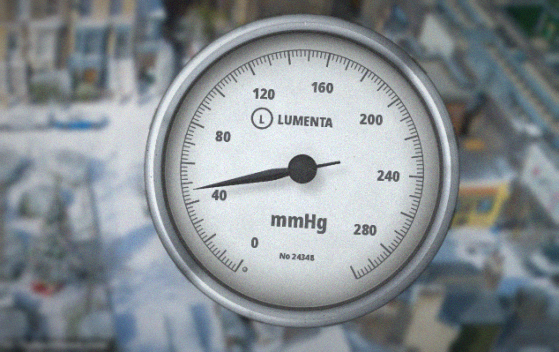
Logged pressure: 46 mmHg
